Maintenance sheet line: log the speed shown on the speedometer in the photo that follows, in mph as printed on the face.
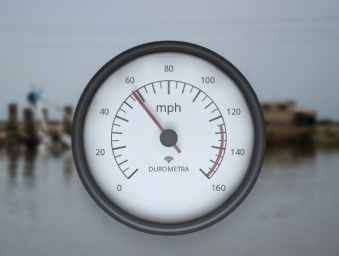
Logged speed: 57.5 mph
